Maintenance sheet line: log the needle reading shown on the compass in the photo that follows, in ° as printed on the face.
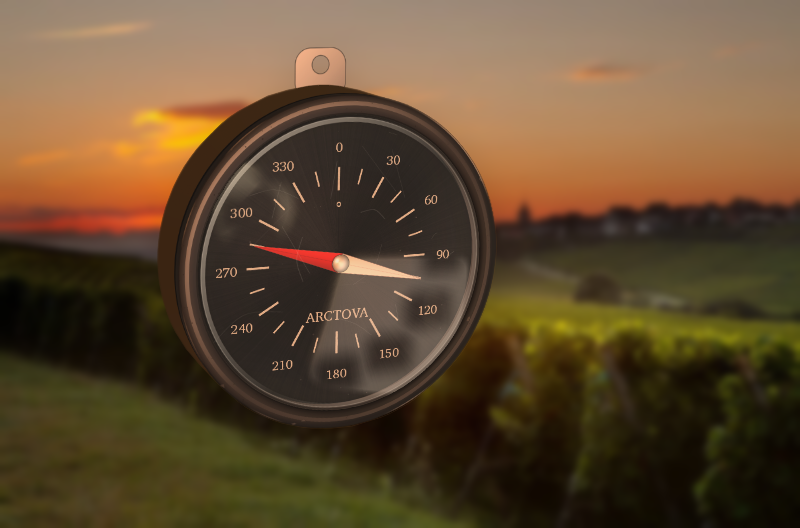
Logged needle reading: 285 °
